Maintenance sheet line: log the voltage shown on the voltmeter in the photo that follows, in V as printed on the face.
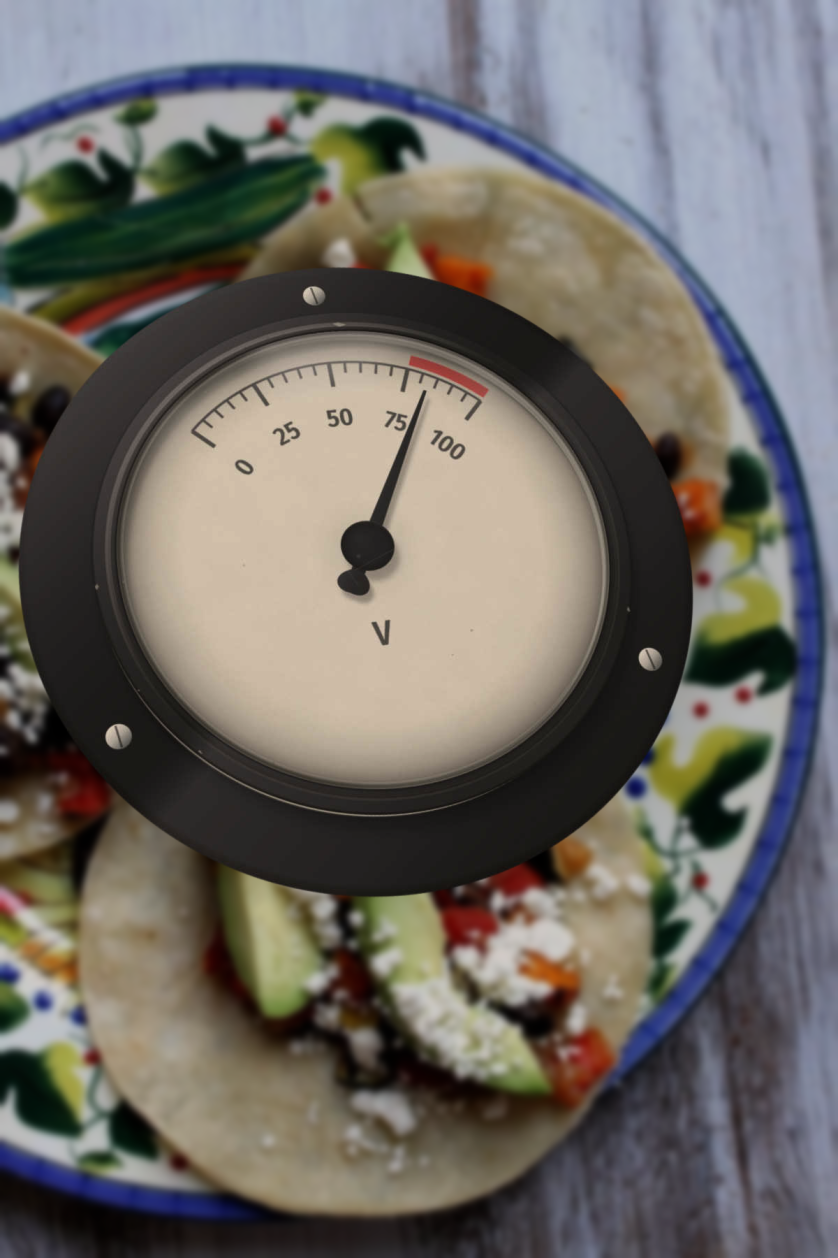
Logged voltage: 82.5 V
